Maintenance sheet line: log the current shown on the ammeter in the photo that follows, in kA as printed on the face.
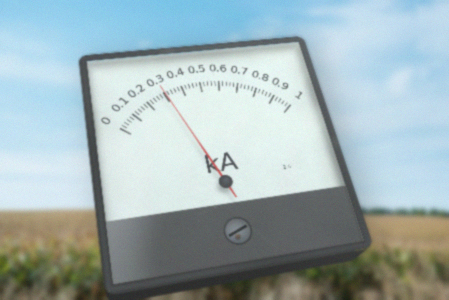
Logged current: 0.3 kA
